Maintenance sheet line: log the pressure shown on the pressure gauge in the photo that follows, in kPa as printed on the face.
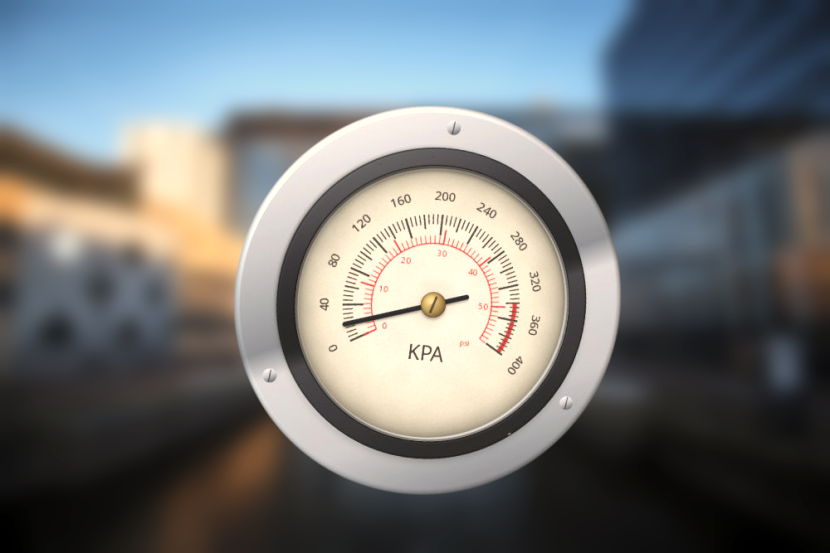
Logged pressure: 20 kPa
